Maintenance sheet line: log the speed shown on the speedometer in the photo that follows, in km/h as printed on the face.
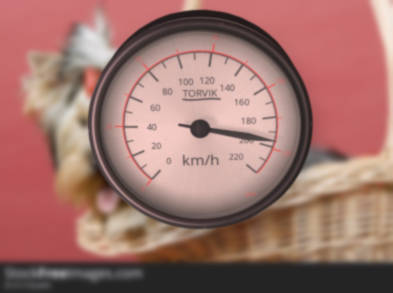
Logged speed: 195 km/h
